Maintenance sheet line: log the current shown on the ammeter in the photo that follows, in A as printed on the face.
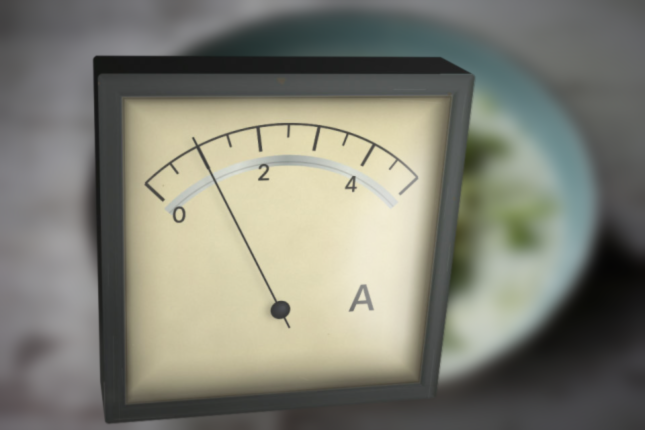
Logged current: 1 A
